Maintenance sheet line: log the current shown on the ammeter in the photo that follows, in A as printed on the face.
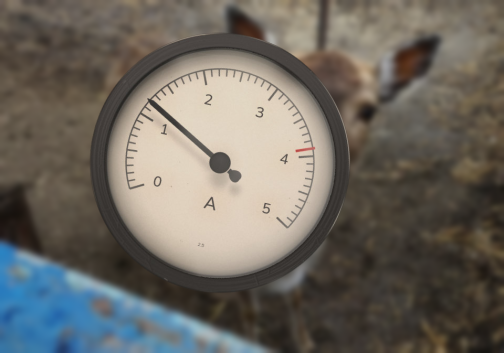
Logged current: 1.2 A
